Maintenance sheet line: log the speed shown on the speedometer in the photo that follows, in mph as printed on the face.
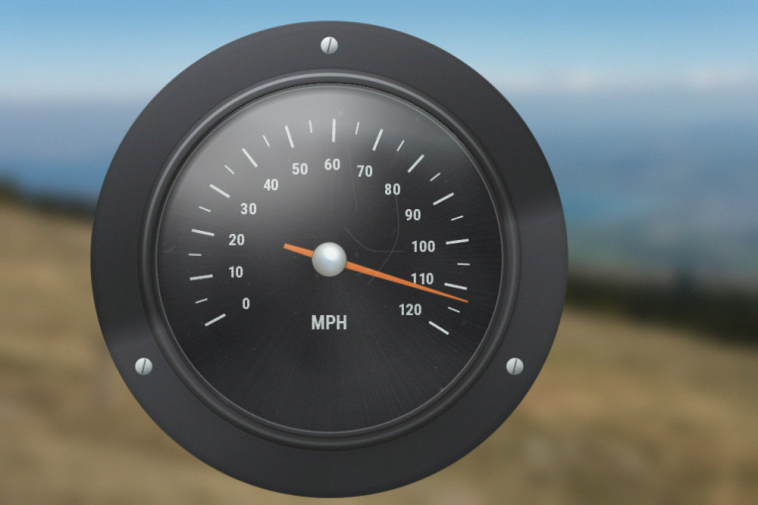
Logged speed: 112.5 mph
